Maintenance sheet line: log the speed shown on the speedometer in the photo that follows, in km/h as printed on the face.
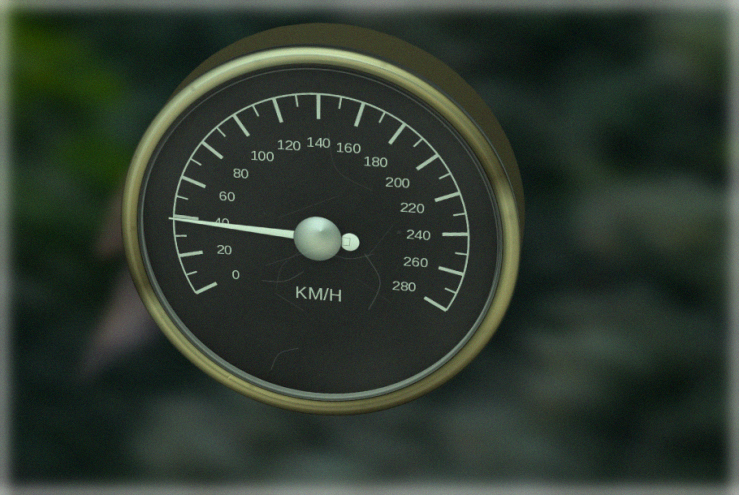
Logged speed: 40 km/h
